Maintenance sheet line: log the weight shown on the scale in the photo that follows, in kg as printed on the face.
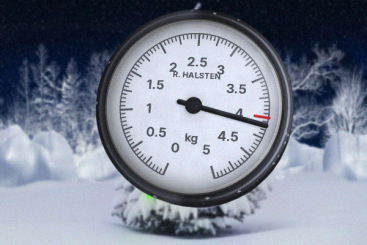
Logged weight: 4.1 kg
